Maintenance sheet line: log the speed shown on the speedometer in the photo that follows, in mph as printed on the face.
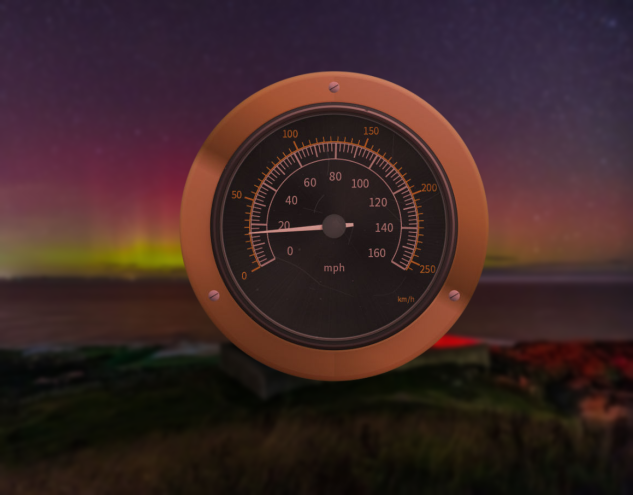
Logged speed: 16 mph
